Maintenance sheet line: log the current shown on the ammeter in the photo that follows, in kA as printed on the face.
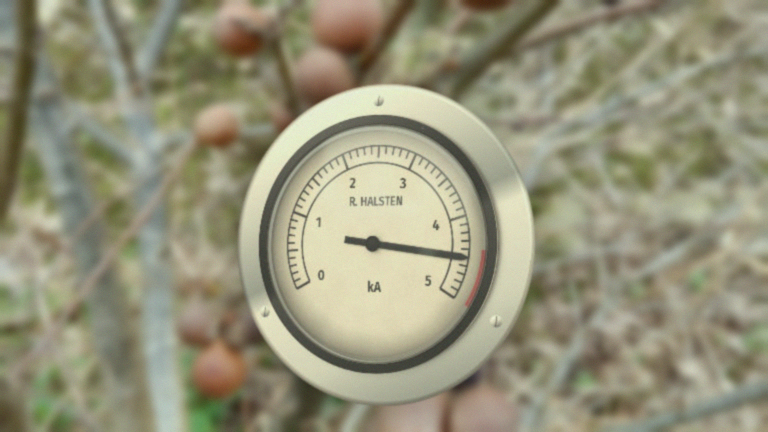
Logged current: 4.5 kA
